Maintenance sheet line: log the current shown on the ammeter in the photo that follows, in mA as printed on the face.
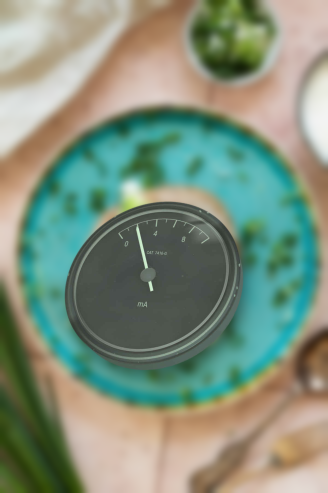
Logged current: 2 mA
